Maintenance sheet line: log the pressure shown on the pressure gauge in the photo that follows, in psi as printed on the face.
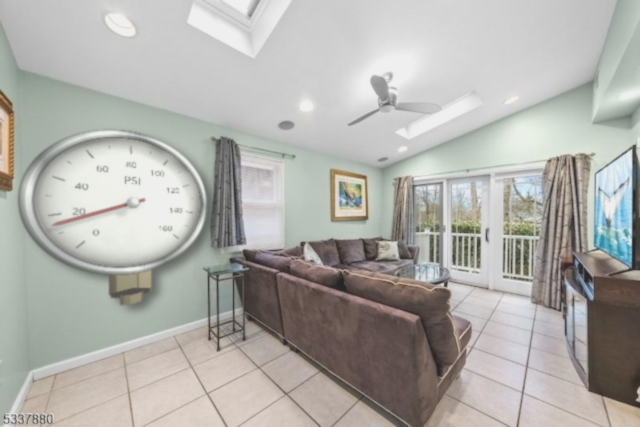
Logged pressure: 15 psi
